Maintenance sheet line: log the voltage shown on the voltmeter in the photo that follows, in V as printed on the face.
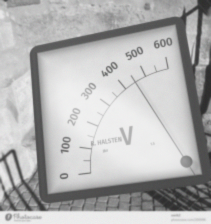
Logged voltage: 450 V
